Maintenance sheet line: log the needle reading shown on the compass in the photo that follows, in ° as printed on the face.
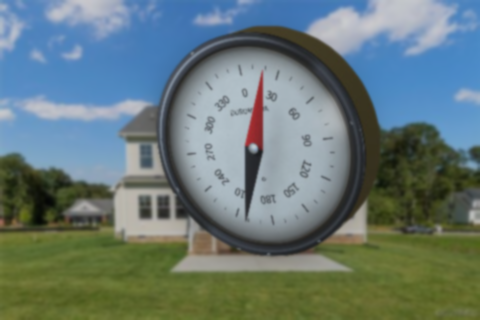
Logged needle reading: 20 °
